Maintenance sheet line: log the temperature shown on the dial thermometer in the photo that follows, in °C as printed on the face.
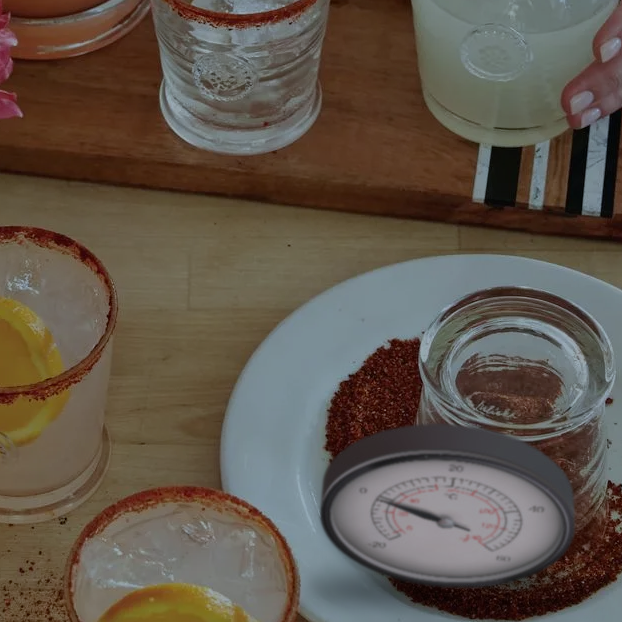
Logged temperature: 0 °C
